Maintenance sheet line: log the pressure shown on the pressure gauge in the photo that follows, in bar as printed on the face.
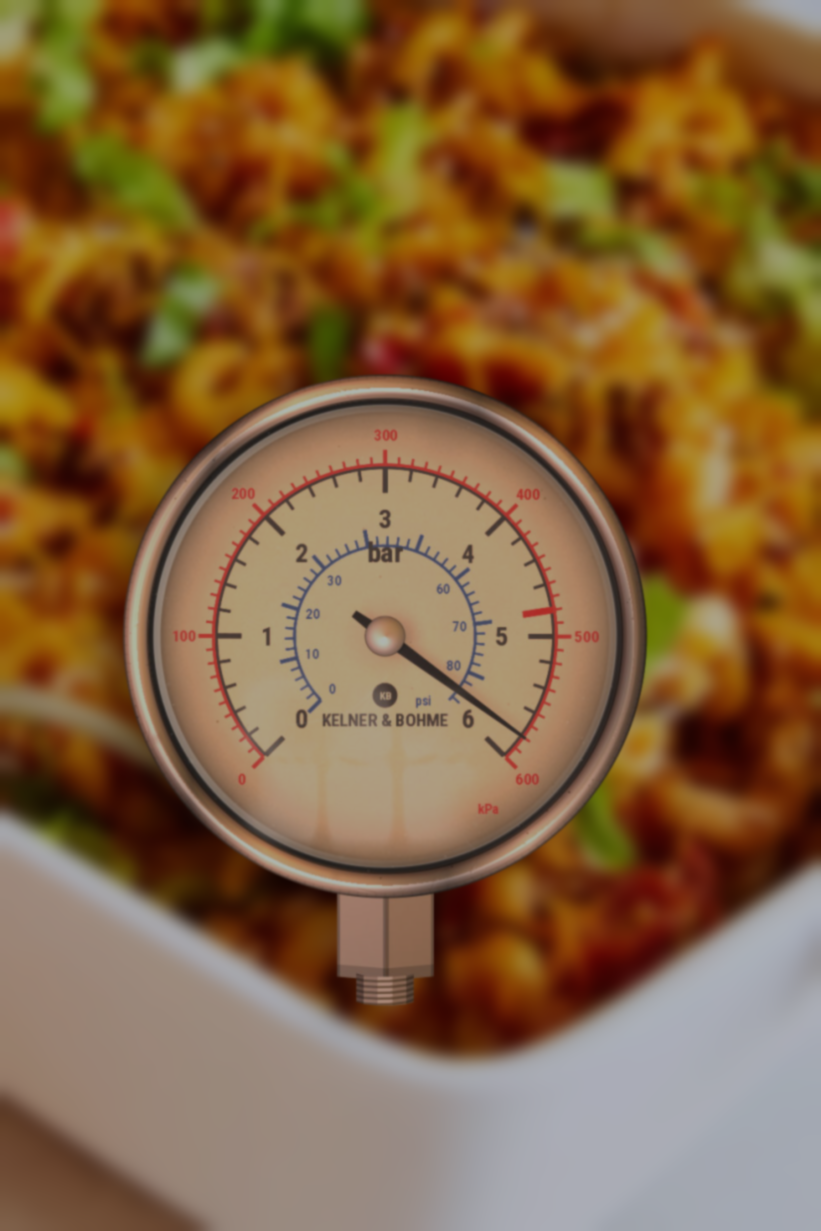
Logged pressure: 5.8 bar
